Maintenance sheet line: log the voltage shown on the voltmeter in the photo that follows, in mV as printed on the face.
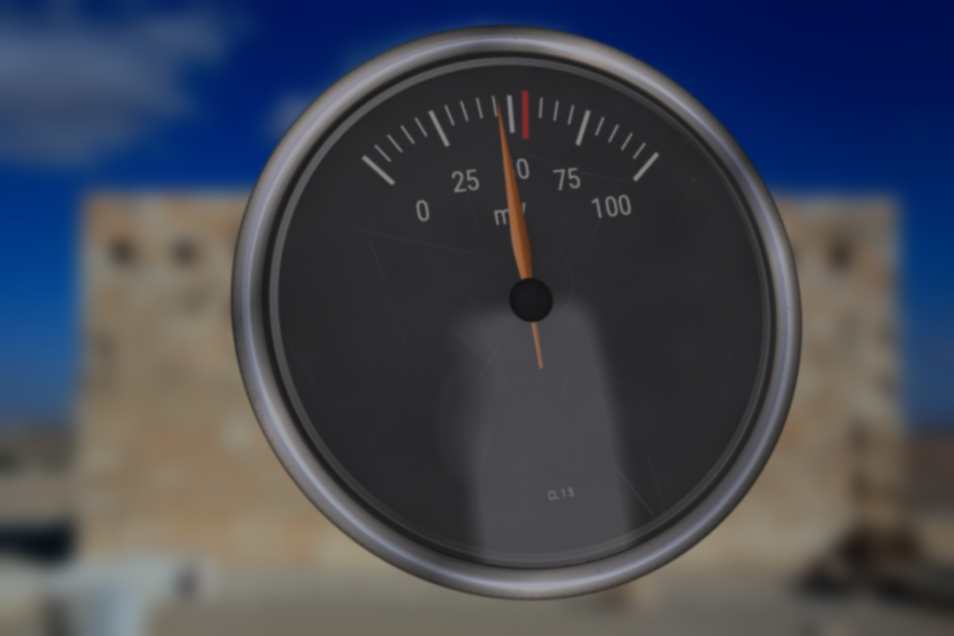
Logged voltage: 45 mV
